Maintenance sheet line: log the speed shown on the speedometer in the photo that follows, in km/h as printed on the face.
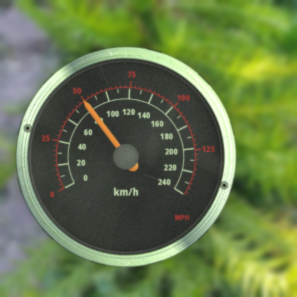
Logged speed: 80 km/h
